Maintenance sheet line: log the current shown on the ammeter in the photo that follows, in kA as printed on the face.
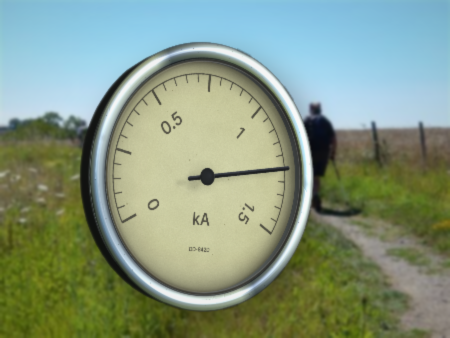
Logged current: 1.25 kA
